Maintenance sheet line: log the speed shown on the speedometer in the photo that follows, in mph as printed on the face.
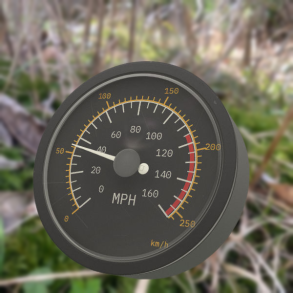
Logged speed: 35 mph
